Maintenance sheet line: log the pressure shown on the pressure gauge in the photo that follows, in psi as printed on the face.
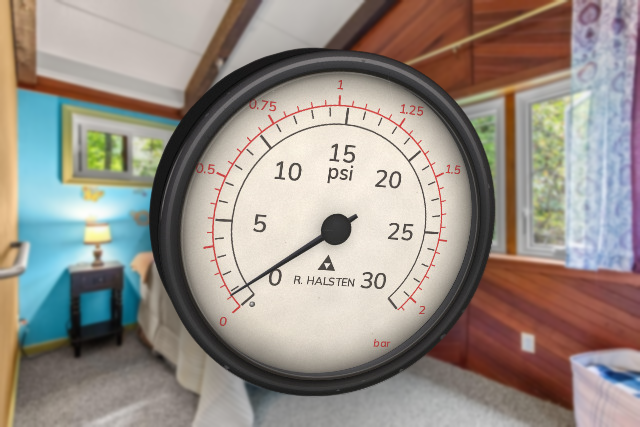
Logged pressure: 1 psi
